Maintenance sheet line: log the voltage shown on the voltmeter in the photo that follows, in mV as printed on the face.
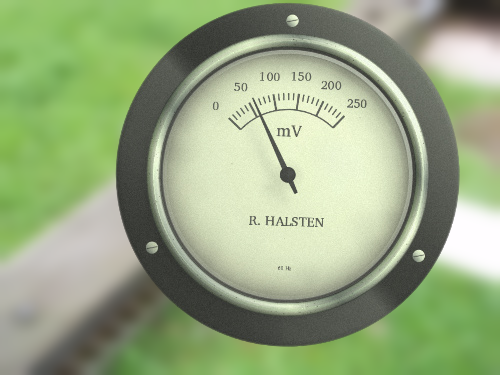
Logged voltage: 60 mV
